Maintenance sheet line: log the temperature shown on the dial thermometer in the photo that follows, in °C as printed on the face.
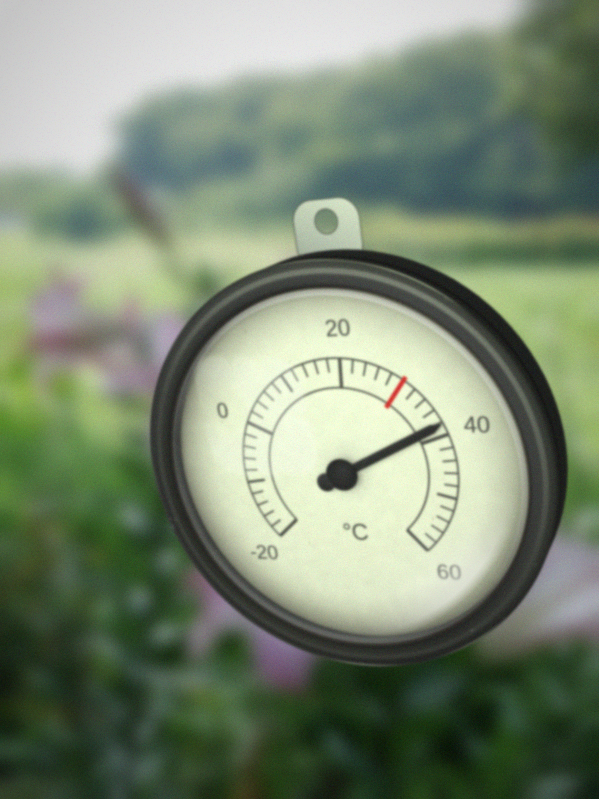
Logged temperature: 38 °C
